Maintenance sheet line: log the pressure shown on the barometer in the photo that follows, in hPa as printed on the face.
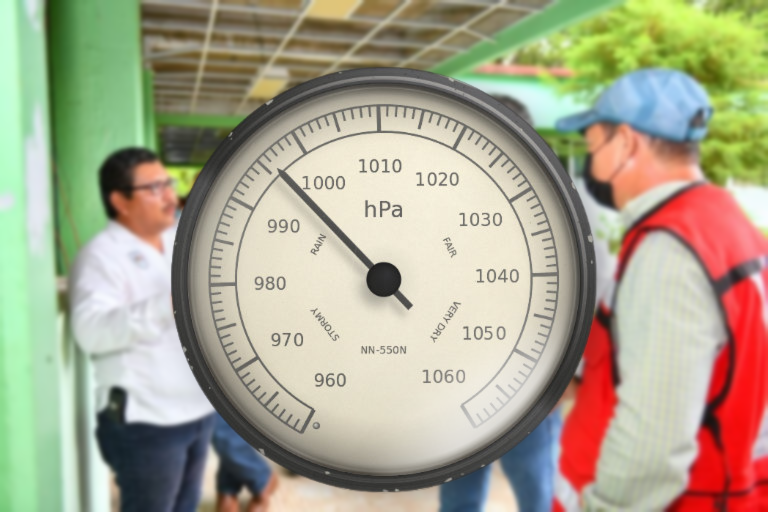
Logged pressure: 996 hPa
